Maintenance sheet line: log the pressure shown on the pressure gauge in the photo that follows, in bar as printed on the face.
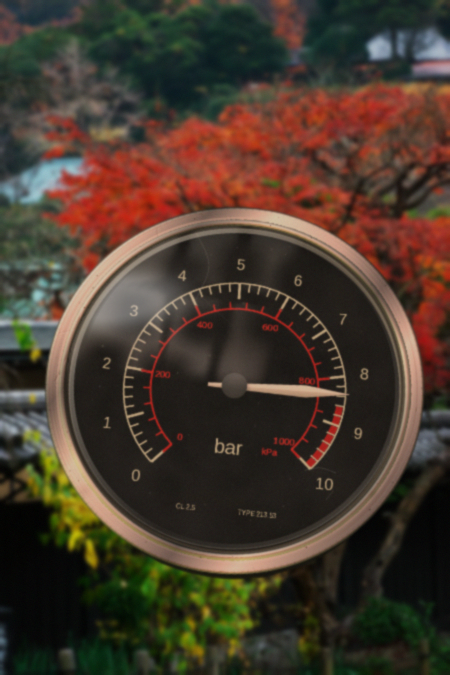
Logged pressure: 8.4 bar
